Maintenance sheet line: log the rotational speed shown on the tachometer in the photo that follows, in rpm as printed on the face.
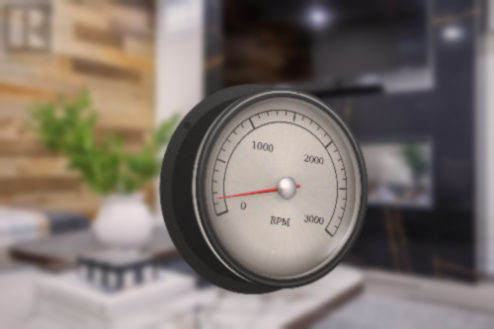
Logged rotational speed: 150 rpm
